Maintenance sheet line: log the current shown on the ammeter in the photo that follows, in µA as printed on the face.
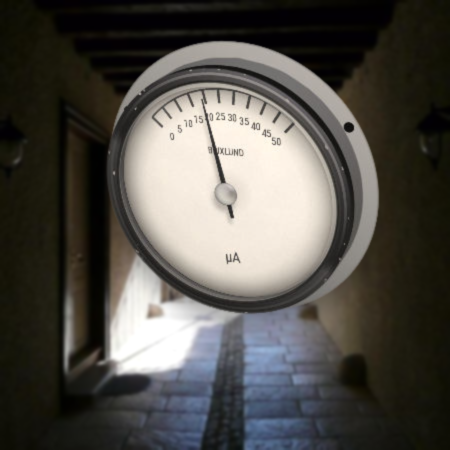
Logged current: 20 µA
